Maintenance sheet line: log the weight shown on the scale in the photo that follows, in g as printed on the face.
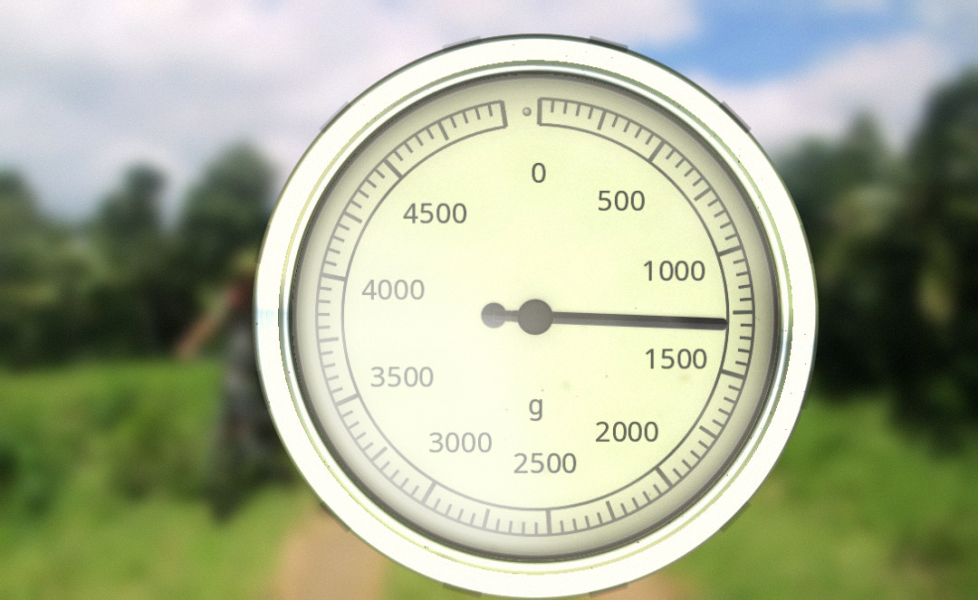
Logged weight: 1300 g
